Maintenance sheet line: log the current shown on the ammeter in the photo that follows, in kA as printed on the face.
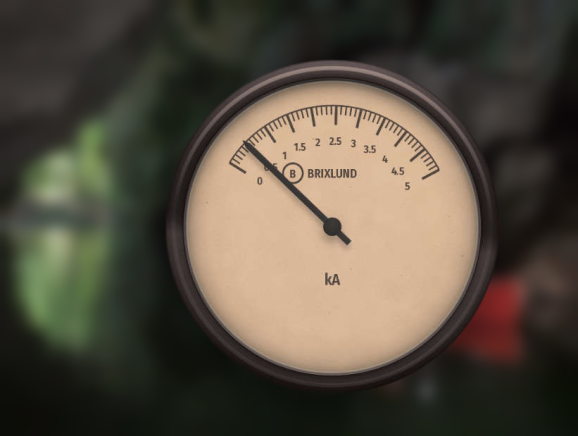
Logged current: 0.5 kA
